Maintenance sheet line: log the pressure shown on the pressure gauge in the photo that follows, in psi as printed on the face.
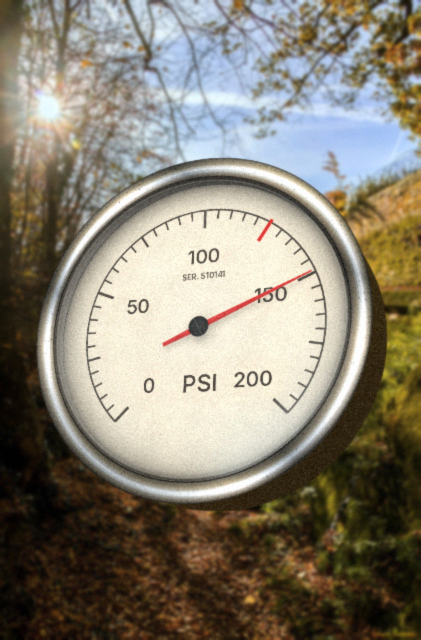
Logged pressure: 150 psi
